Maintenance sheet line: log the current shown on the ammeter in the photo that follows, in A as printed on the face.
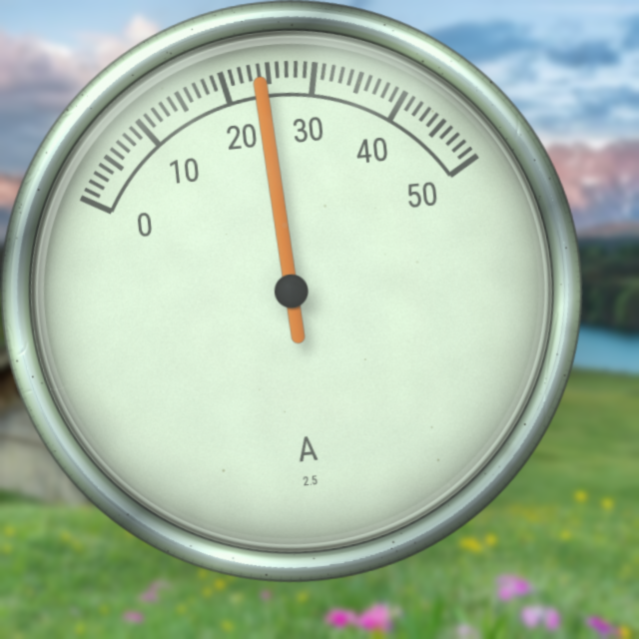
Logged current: 24 A
